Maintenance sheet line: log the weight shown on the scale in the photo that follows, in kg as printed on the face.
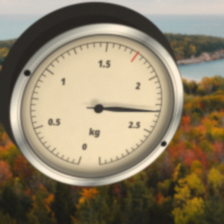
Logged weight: 2.3 kg
